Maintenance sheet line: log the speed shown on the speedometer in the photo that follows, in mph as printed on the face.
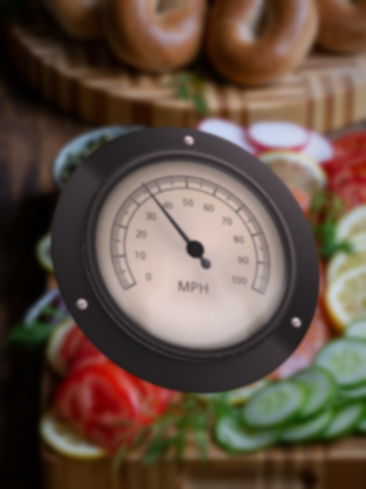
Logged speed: 35 mph
